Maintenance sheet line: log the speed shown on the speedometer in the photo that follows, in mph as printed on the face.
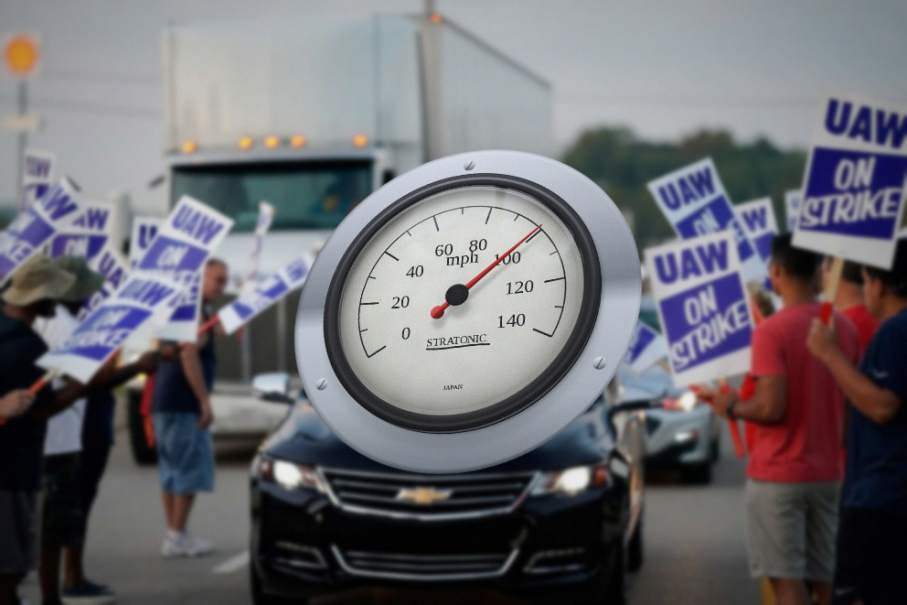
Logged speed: 100 mph
